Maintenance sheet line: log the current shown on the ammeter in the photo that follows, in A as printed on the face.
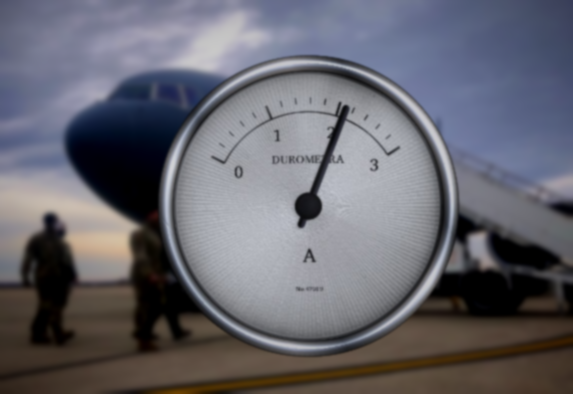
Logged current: 2.1 A
